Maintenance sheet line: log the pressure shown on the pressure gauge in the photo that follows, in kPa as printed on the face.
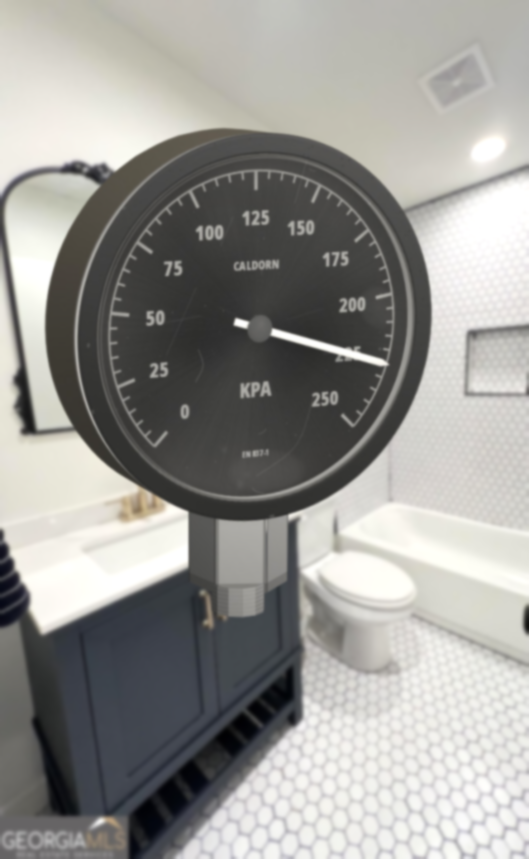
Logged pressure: 225 kPa
